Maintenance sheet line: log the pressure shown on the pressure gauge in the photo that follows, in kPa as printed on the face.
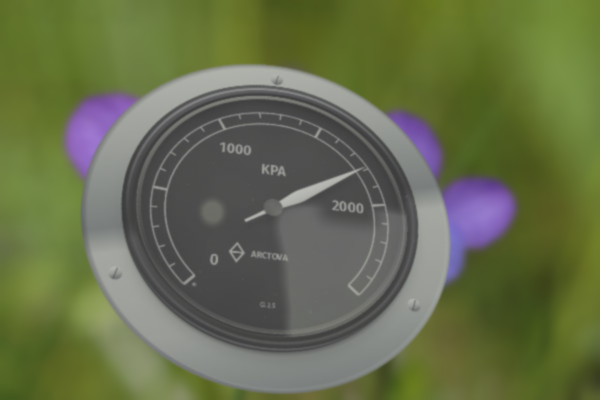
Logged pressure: 1800 kPa
